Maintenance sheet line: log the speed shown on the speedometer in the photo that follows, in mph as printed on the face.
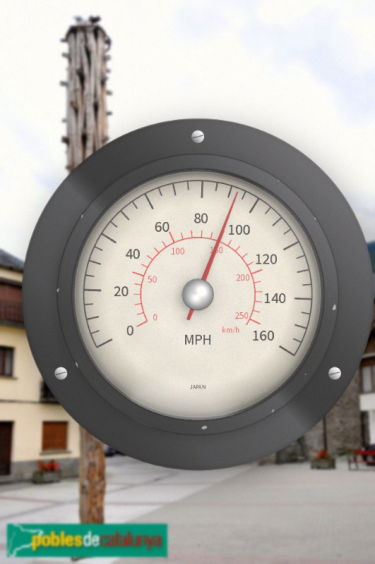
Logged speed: 92.5 mph
